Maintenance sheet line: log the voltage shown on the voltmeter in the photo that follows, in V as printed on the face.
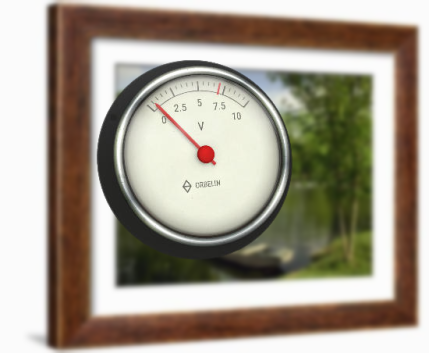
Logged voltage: 0.5 V
